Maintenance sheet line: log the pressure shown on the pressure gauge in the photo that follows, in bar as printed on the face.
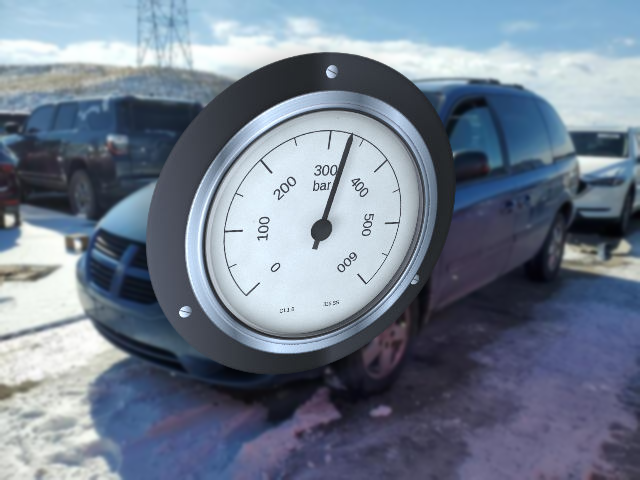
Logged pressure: 325 bar
